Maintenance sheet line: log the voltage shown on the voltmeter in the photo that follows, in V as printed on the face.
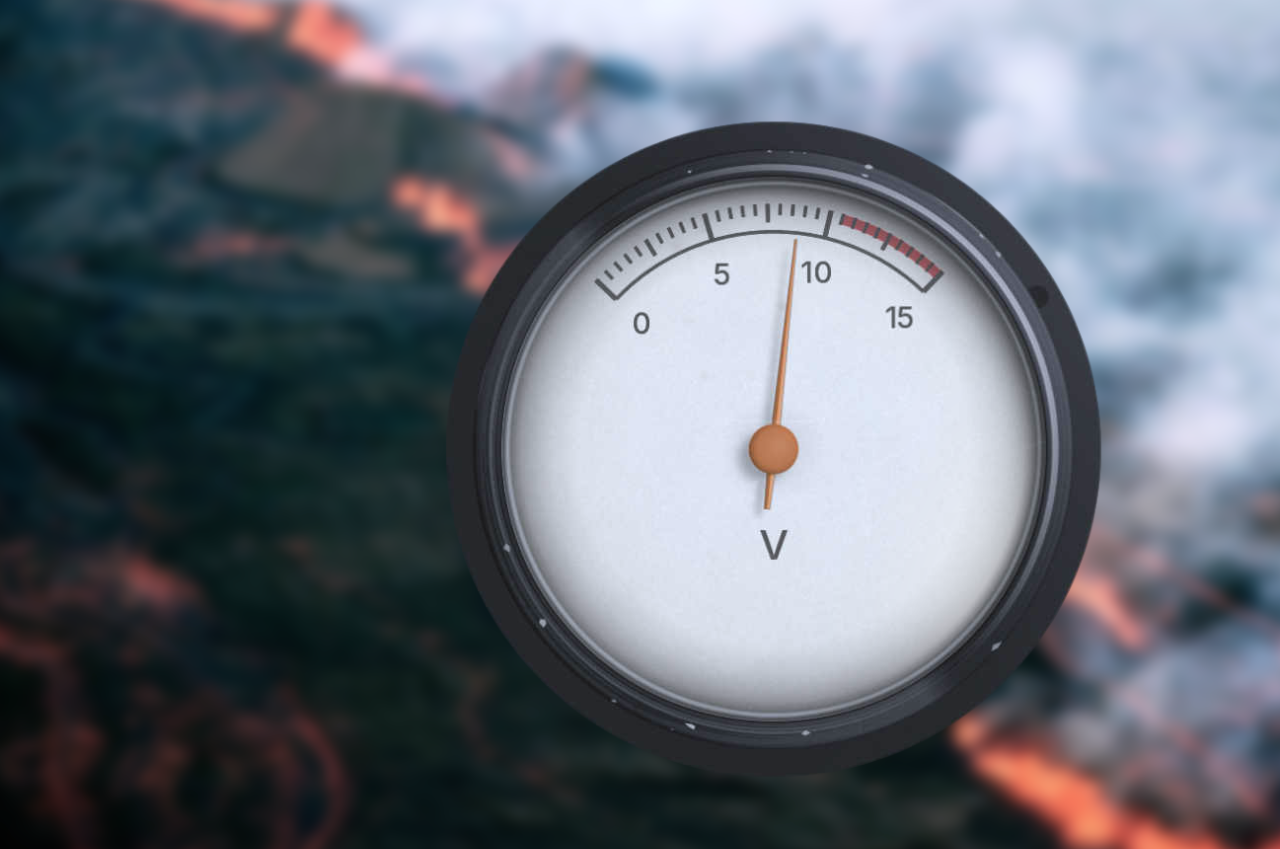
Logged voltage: 8.75 V
